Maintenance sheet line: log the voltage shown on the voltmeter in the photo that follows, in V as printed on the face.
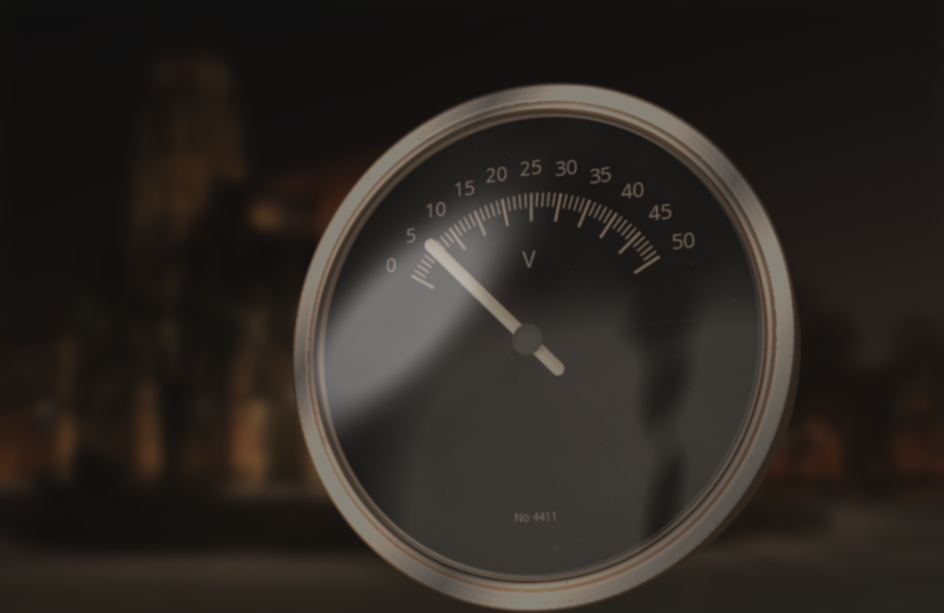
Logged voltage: 6 V
